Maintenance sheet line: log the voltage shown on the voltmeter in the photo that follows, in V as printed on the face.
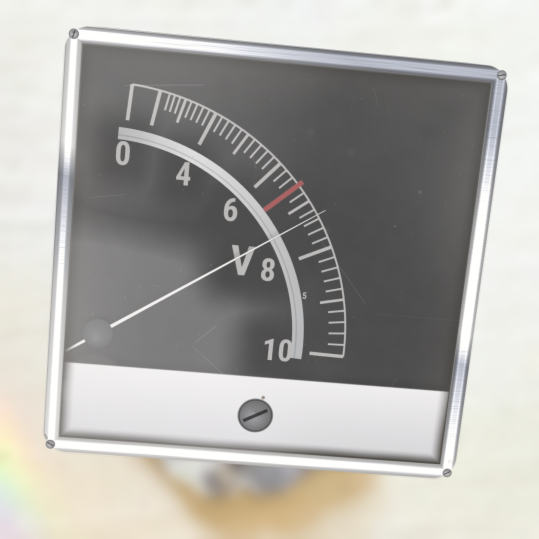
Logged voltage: 7.3 V
